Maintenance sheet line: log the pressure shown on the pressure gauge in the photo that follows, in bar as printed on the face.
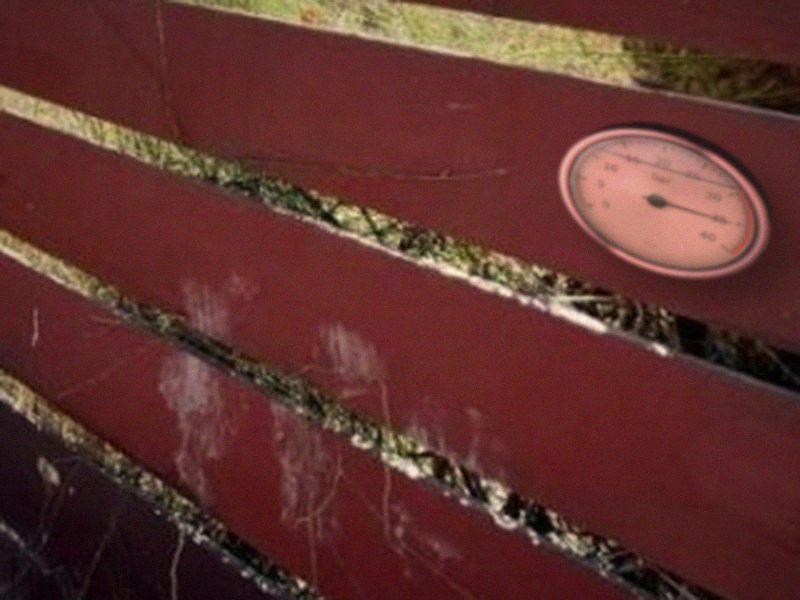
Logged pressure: 35 bar
